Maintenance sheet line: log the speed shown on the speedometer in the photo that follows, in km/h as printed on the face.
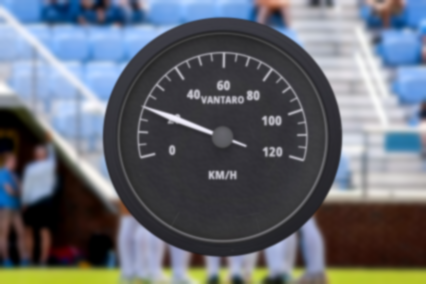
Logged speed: 20 km/h
